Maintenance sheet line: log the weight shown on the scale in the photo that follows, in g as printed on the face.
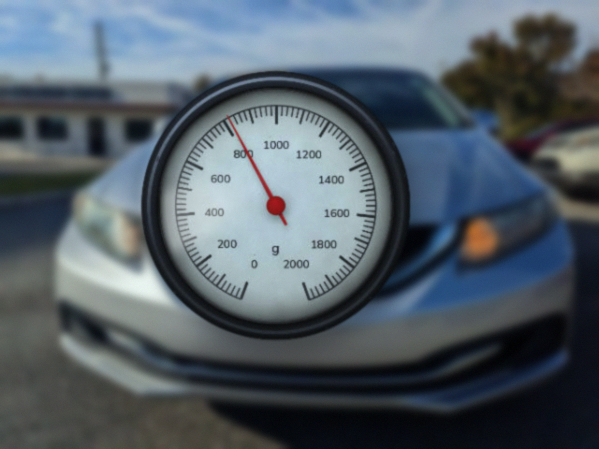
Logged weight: 820 g
